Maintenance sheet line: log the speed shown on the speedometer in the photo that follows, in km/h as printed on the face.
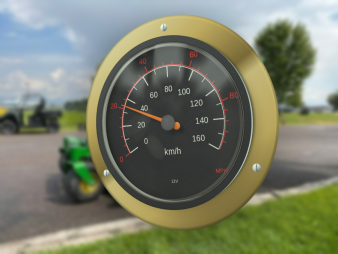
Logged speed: 35 km/h
